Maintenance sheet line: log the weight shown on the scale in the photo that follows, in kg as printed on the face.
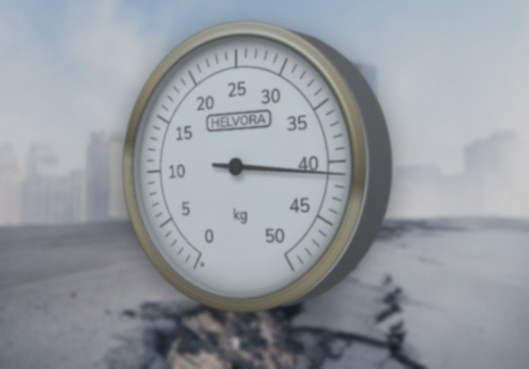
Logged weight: 41 kg
